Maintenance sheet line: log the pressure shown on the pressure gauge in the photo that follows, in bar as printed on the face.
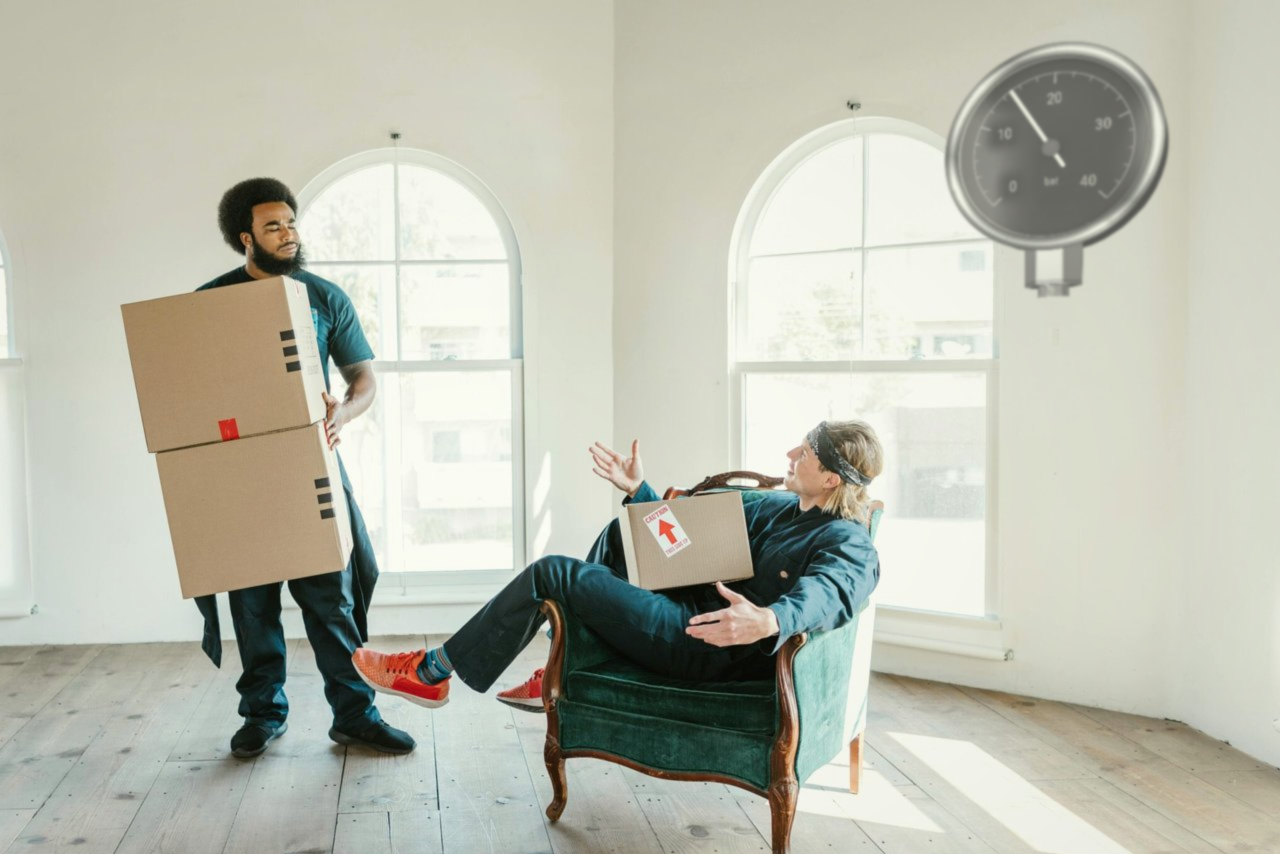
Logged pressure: 15 bar
